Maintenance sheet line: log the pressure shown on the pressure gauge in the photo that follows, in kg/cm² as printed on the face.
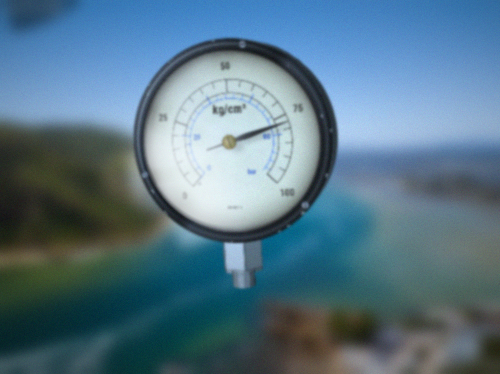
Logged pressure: 77.5 kg/cm²
